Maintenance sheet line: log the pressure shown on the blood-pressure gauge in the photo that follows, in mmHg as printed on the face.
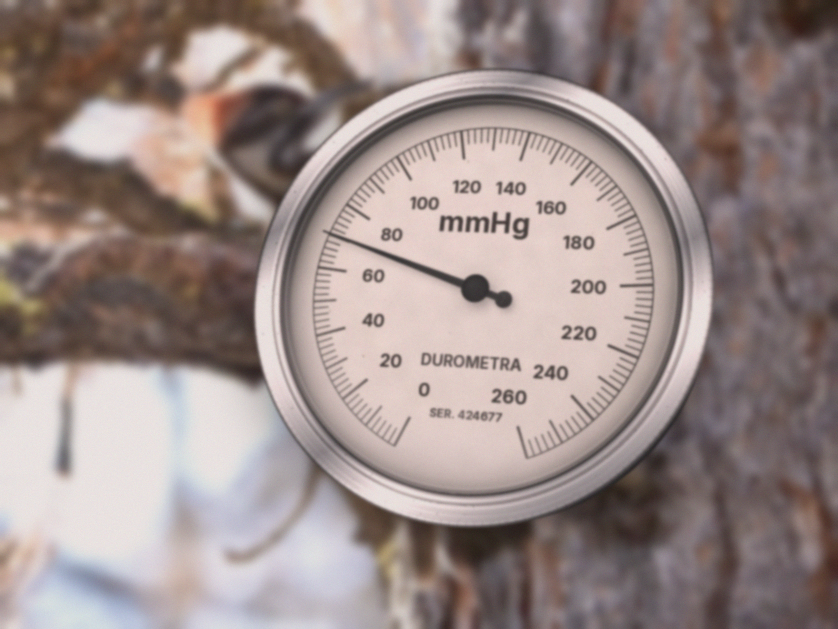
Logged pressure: 70 mmHg
